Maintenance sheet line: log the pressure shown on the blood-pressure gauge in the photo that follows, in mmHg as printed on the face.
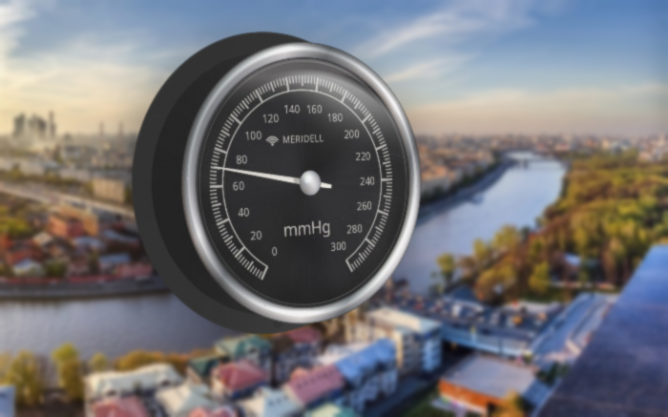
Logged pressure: 70 mmHg
